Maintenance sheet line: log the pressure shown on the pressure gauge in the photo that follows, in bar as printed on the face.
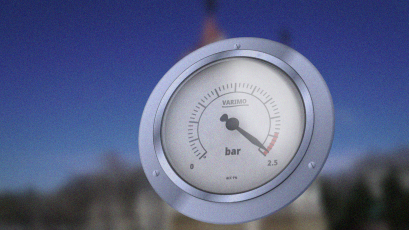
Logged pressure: 2.45 bar
